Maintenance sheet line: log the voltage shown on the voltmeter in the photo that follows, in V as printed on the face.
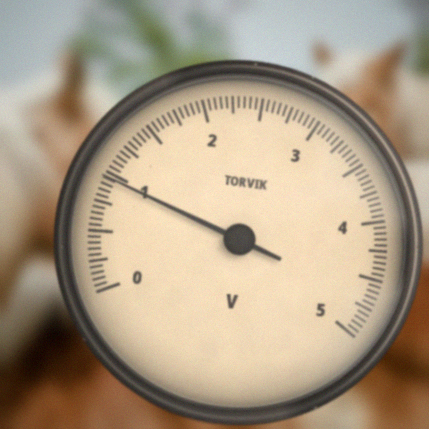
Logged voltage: 0.95 V
